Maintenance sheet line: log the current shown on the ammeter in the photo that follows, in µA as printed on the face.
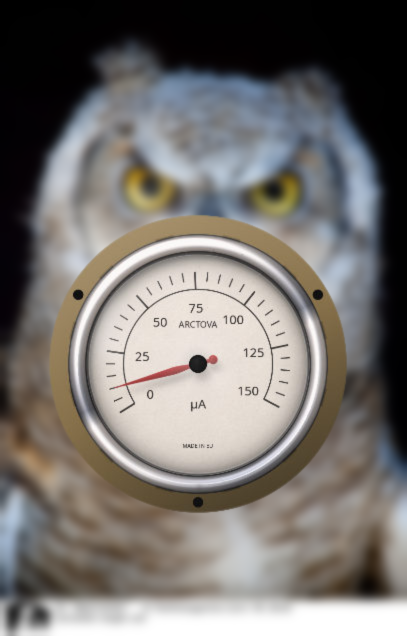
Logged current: 10 µA
